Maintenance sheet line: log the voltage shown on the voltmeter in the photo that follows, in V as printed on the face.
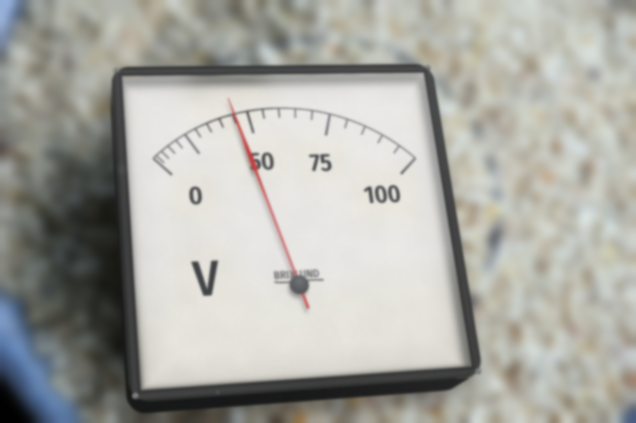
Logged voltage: 45 V
